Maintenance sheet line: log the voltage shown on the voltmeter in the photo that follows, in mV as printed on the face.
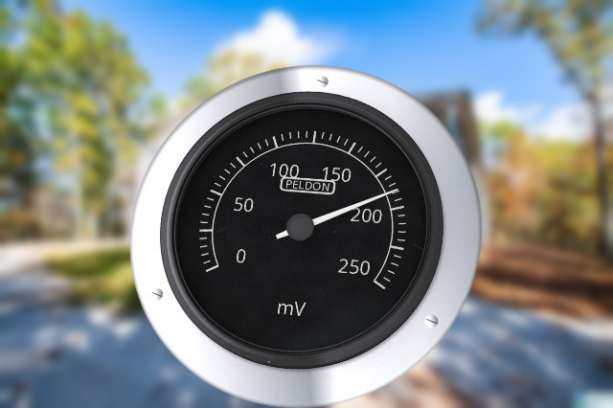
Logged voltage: 190 mV
